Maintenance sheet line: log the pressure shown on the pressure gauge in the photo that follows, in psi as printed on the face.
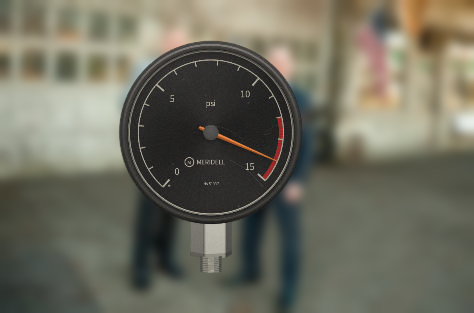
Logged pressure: 14 psi
